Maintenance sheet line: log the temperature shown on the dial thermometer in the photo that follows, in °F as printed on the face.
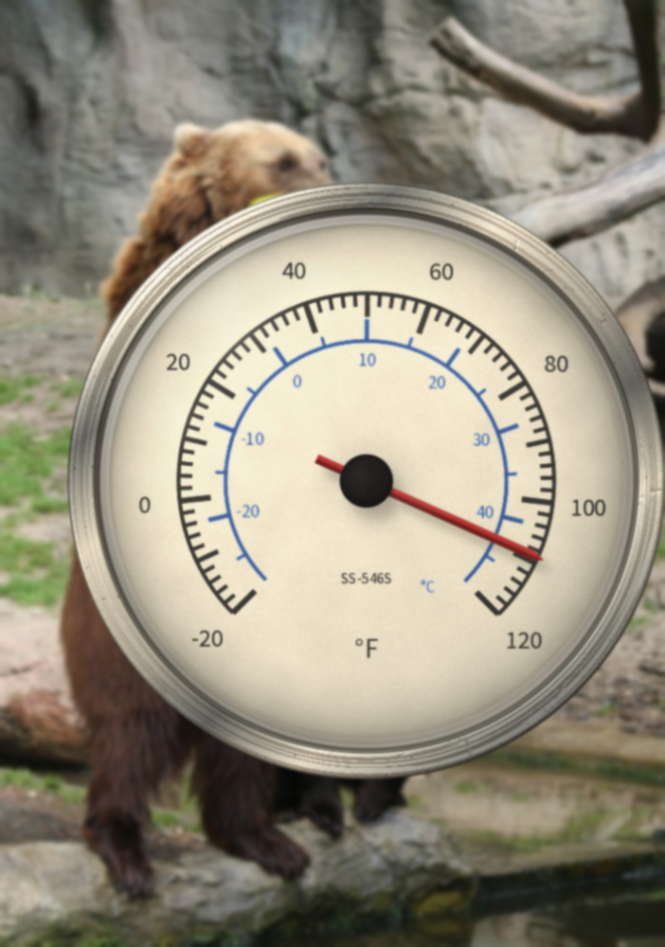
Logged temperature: 109 °F
